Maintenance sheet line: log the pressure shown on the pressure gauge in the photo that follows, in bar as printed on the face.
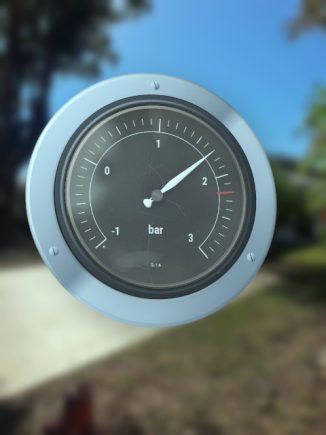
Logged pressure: 1.7 bar
